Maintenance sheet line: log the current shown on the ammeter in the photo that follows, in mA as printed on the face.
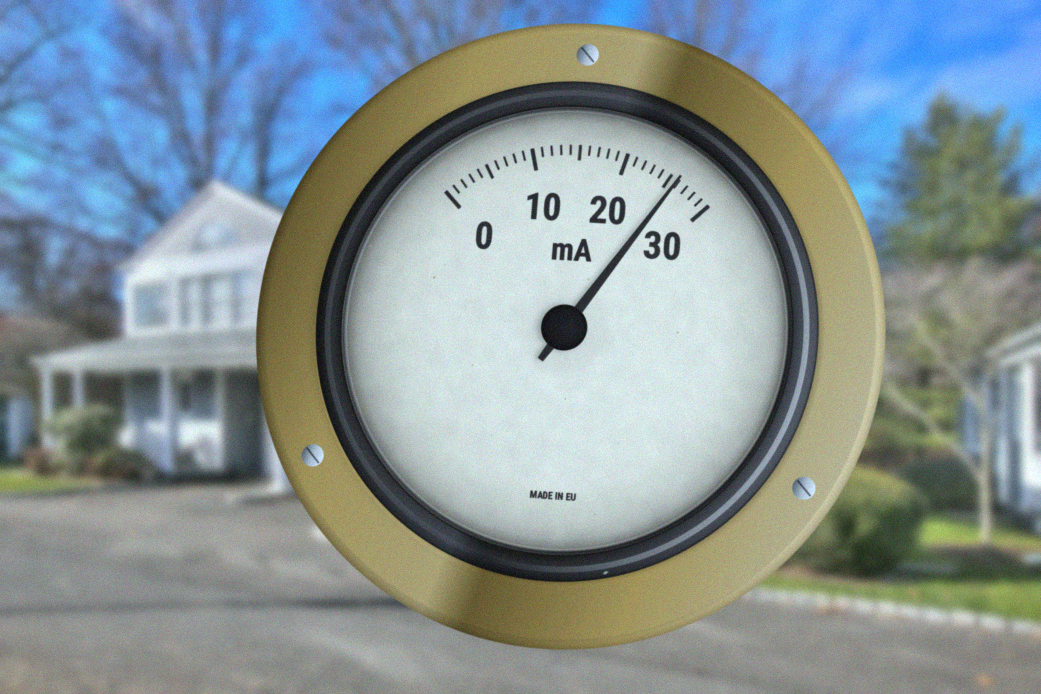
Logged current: 26 mA
